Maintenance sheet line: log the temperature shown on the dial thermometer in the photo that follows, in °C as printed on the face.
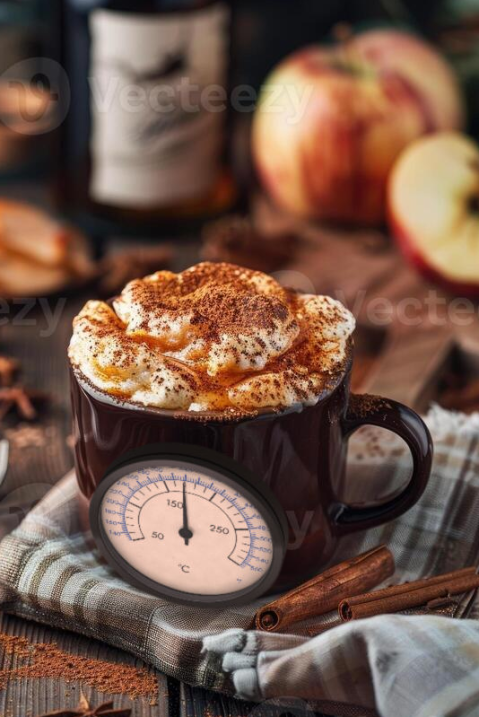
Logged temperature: 170 °C
